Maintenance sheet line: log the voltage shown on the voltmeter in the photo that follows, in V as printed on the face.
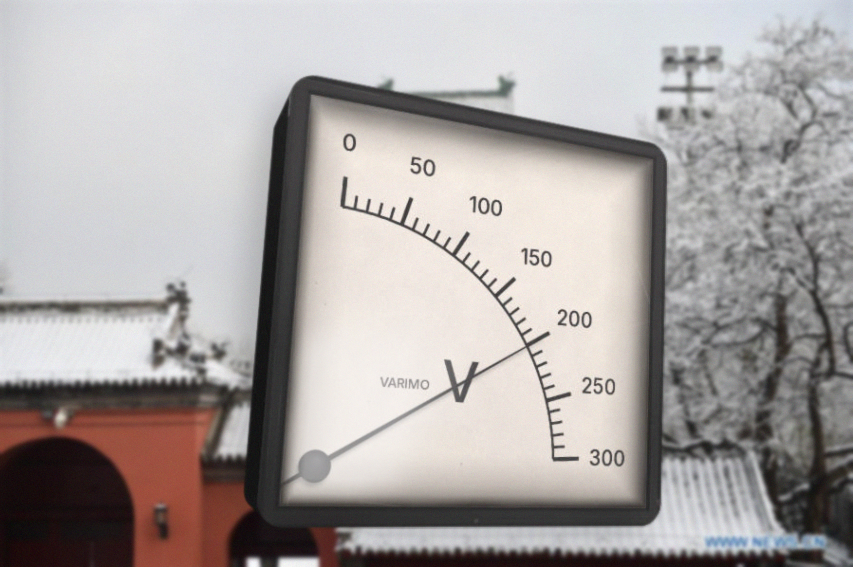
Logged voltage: 200 V
